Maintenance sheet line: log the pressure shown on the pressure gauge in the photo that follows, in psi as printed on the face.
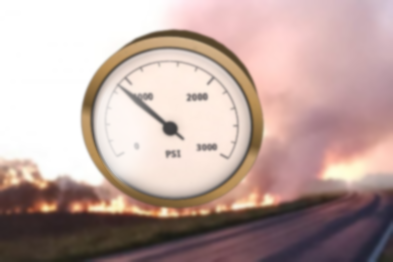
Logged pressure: 900 psi
